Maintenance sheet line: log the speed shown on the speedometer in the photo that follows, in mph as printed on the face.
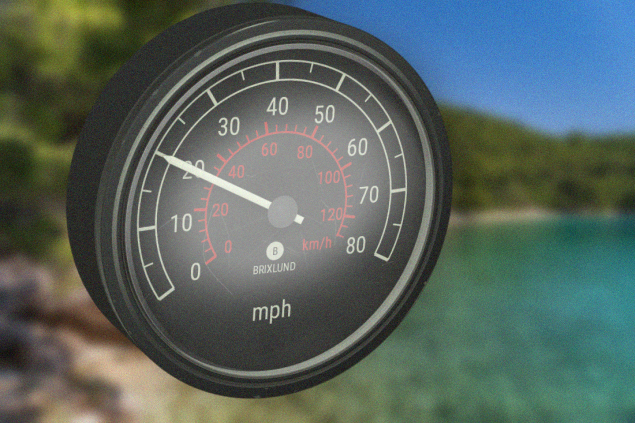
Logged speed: 20 mph
